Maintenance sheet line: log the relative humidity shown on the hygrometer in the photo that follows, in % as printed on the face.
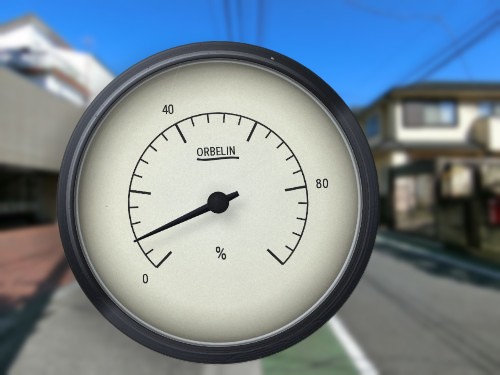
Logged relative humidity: 8 %
